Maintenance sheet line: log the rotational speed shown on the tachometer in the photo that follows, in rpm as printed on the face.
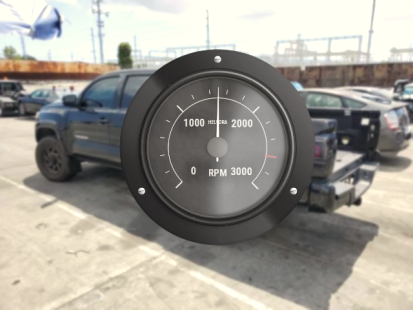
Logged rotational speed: 1500 rpm
